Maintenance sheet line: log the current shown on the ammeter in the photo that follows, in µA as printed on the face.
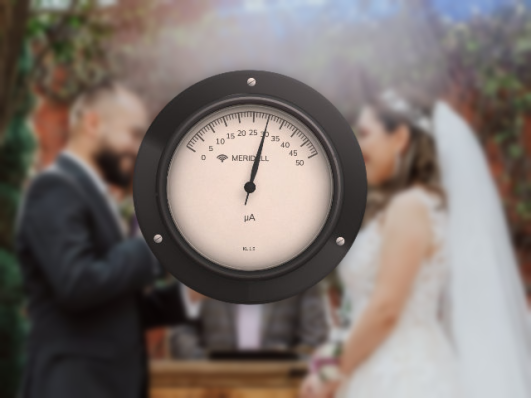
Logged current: 30 µA
